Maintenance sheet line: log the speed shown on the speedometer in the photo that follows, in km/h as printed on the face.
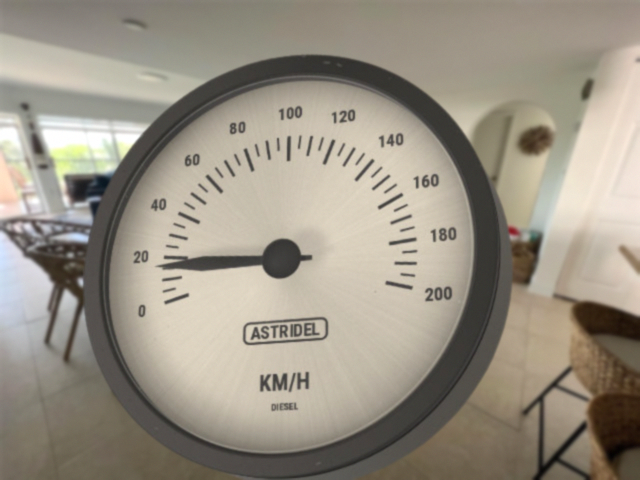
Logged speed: 15 km/h
